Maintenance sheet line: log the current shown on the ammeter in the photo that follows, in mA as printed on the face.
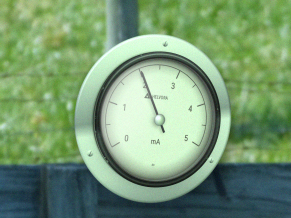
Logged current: 2 mA
